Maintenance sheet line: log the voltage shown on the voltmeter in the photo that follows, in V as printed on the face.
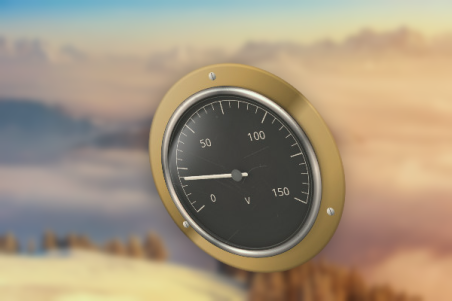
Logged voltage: 20 V
